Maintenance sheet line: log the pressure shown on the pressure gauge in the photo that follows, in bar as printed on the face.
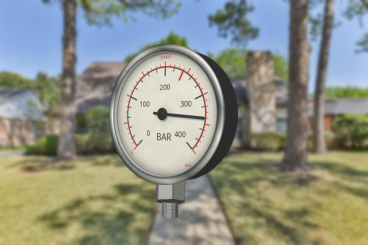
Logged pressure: 340 bar
